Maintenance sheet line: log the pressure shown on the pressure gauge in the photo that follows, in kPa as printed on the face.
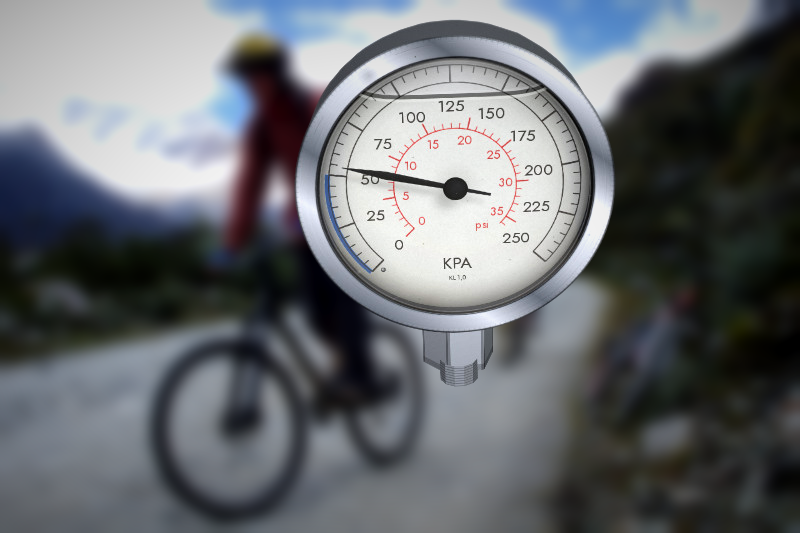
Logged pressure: 55 kPa
